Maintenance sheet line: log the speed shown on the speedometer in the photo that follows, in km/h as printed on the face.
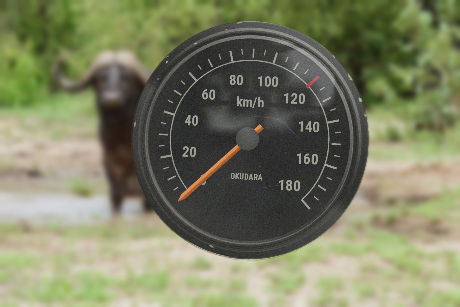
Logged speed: 0 km/h
